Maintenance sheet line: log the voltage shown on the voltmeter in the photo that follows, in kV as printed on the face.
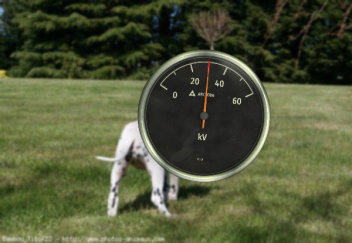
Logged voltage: 30 kV
